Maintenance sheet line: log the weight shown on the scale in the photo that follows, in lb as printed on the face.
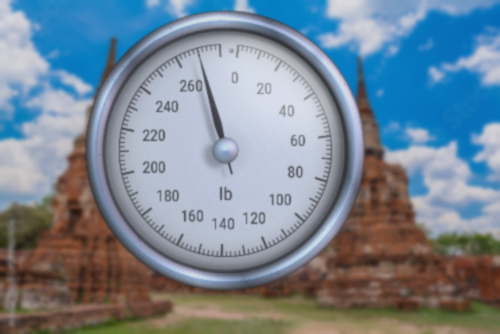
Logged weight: 270 lb
